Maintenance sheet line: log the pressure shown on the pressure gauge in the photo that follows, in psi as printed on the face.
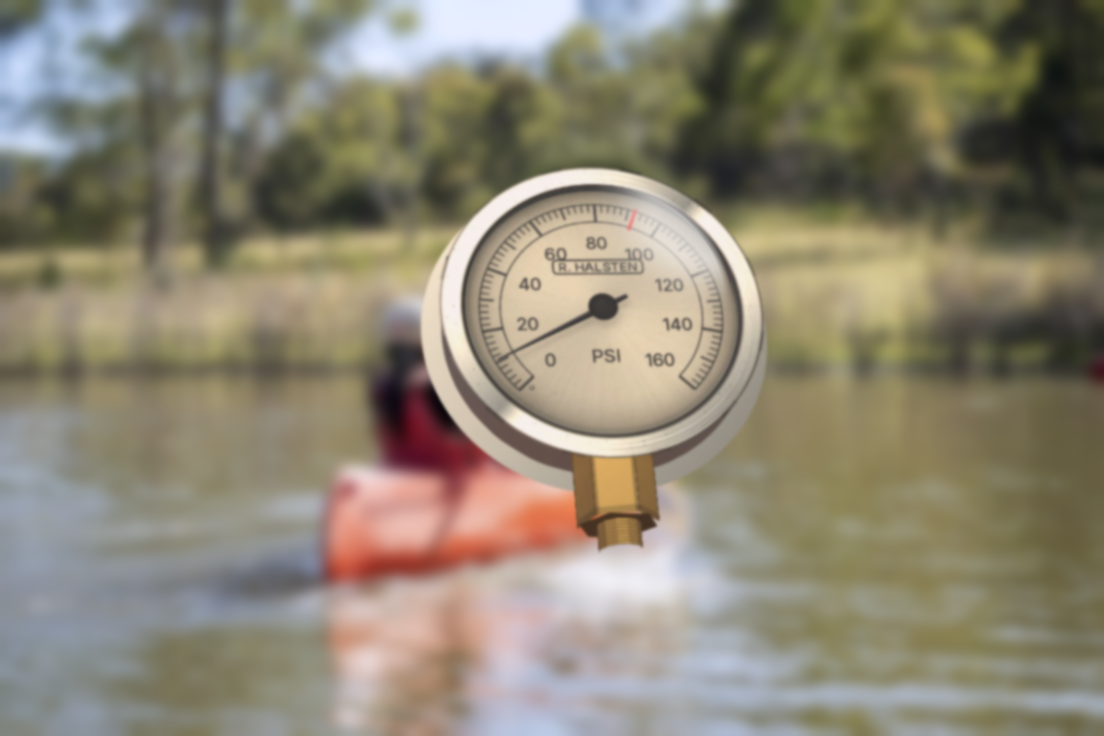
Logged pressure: 10 psi
